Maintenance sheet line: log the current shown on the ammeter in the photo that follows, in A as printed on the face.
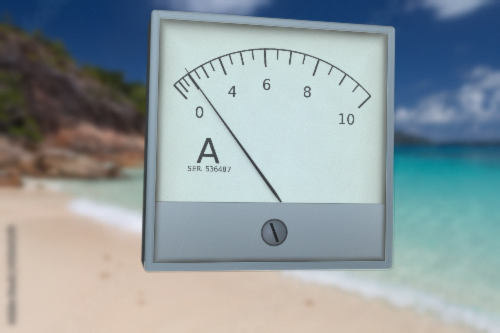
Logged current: 2 A
